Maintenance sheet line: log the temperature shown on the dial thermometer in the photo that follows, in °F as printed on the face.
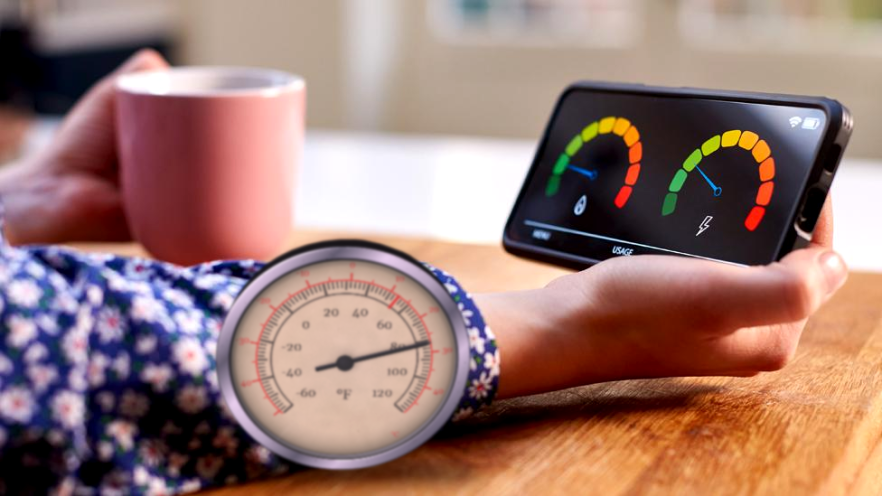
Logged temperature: 80 °F
